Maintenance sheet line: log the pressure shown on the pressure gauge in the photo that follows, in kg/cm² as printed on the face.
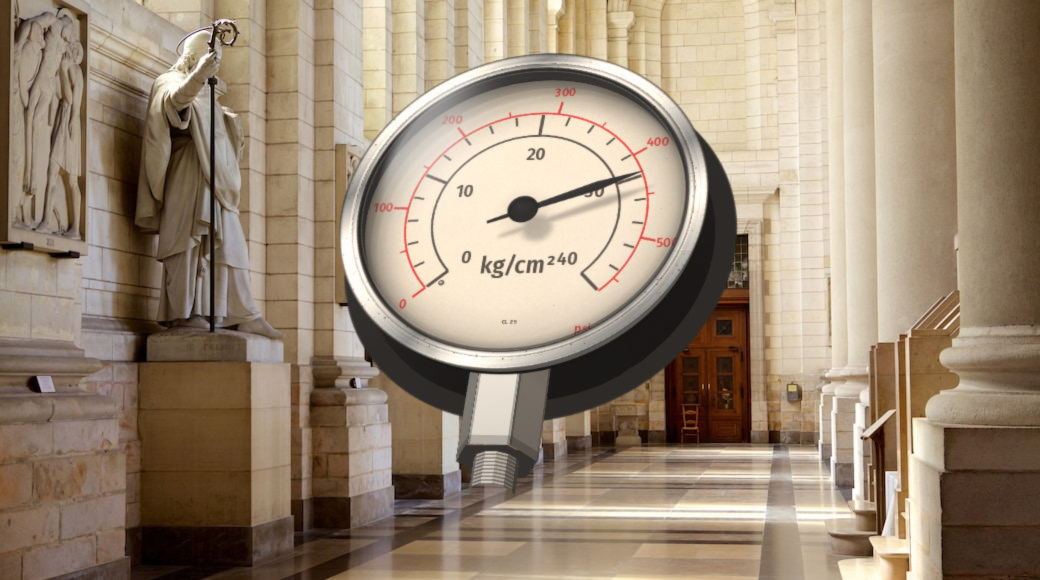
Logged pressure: 30 kg/cm²
